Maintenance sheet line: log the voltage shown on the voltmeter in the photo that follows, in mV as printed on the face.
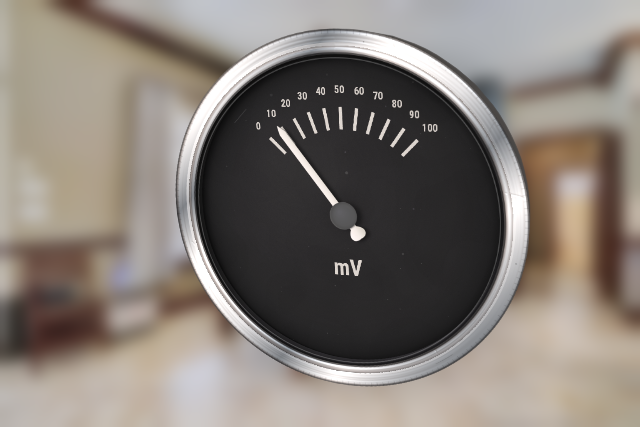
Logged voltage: 10 mV
